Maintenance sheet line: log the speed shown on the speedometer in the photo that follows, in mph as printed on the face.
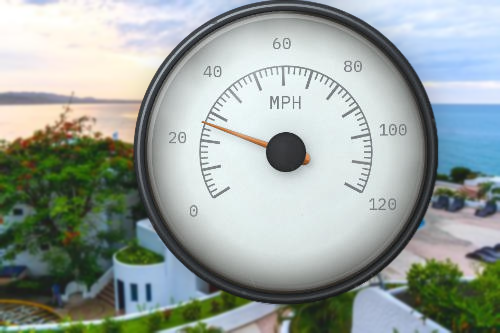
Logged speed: 26 mph
